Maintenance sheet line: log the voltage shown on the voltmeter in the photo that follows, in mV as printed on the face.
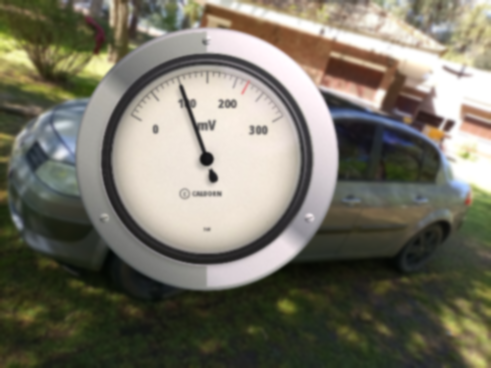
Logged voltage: 100 mV
